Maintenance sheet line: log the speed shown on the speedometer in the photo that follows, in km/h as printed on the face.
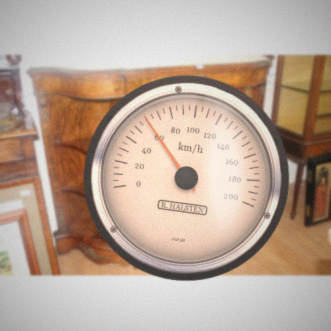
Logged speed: 60 km/h
